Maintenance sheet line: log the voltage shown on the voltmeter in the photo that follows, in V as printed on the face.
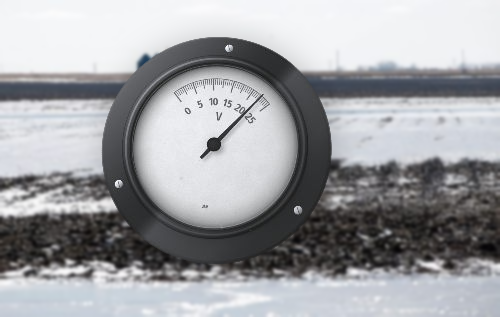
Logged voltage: 22.5 V
